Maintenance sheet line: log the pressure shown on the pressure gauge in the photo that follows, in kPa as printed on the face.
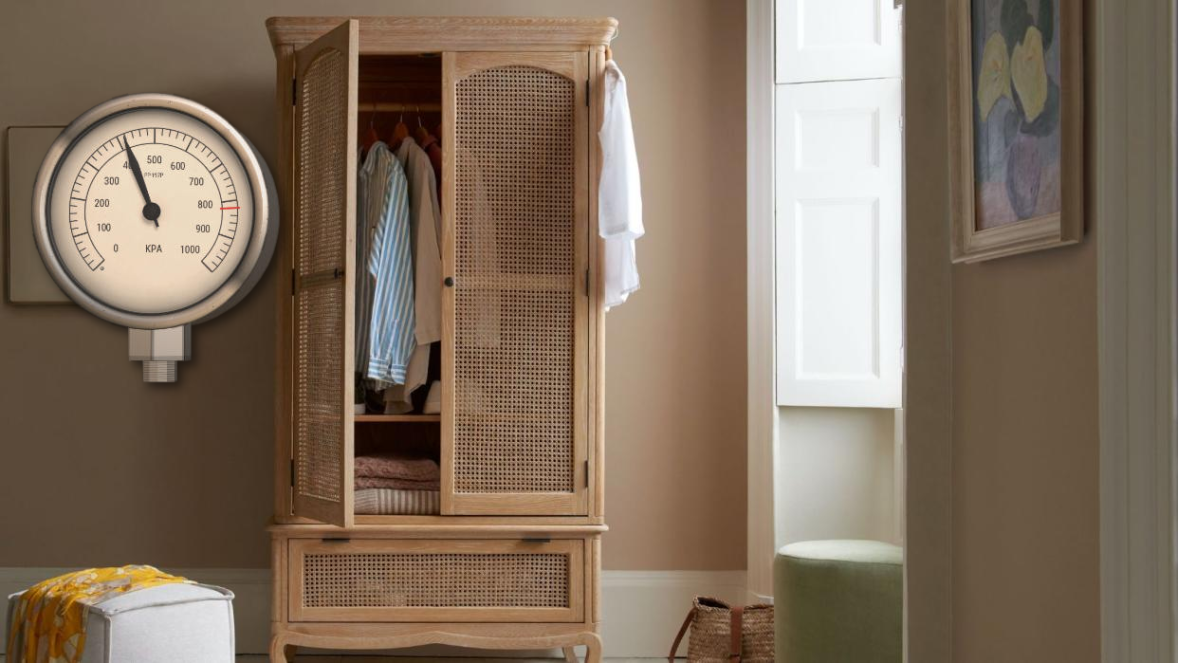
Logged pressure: 420 kPa
